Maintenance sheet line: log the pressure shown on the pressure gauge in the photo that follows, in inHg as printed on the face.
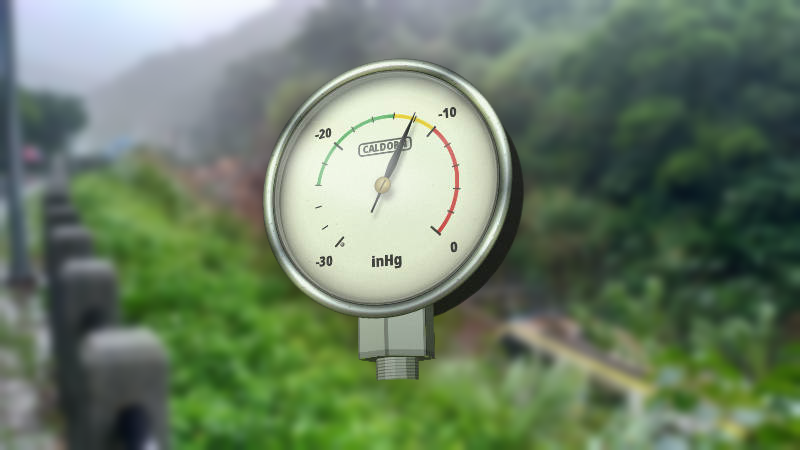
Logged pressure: -12 inHg
